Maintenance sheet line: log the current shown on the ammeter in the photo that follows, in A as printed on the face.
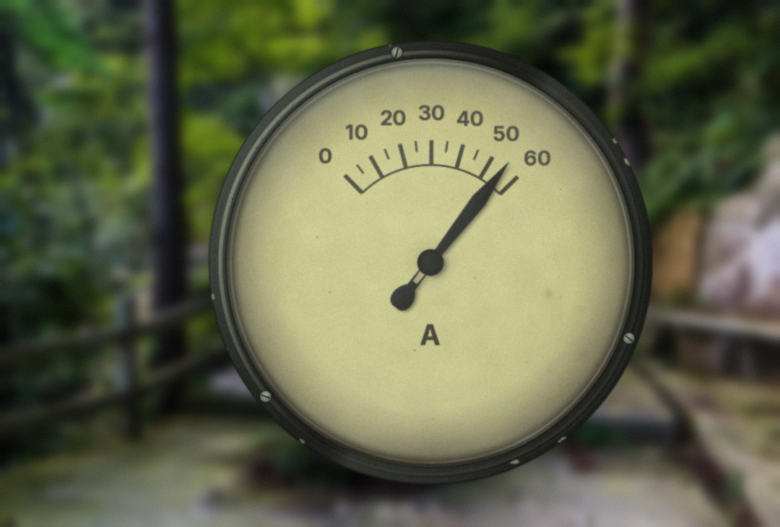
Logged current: 55 A
